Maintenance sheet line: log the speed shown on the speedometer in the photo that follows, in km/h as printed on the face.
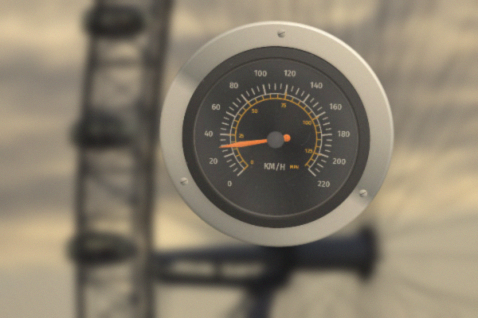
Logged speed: 30 km/h
